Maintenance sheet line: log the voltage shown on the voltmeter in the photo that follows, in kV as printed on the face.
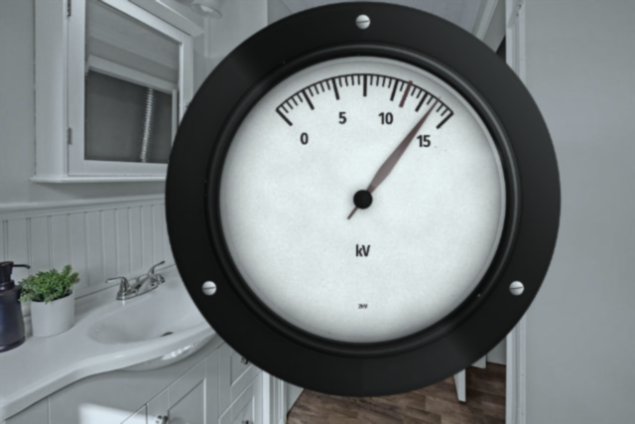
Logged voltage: 13.5 kV
